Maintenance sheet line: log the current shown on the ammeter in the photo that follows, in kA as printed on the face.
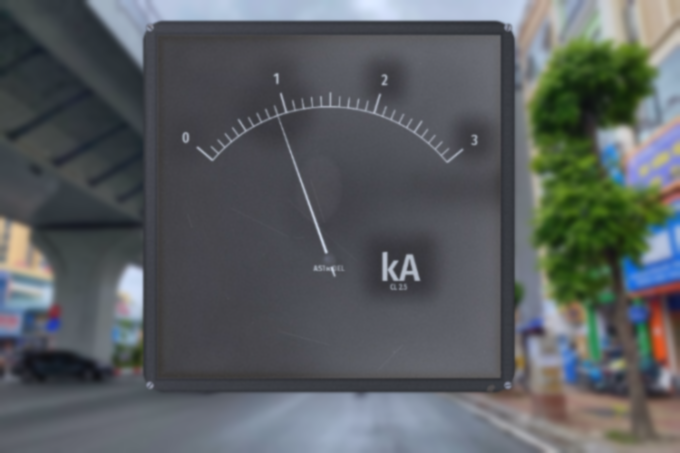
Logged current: 0.9 kA
